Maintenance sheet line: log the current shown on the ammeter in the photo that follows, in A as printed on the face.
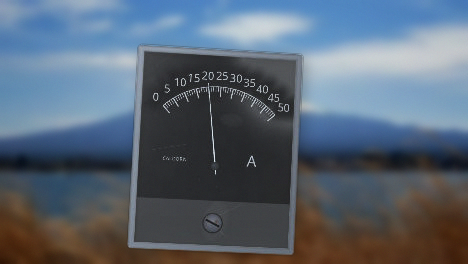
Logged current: 20 A
